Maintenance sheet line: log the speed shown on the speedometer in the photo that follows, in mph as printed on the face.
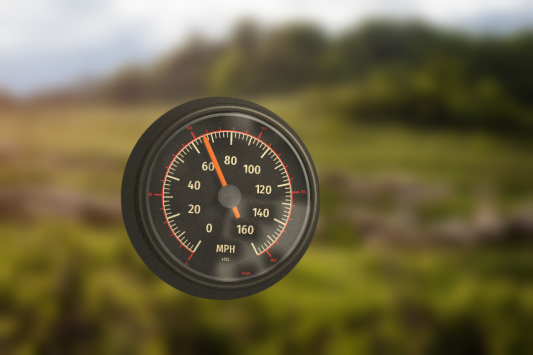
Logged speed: 66 mph
